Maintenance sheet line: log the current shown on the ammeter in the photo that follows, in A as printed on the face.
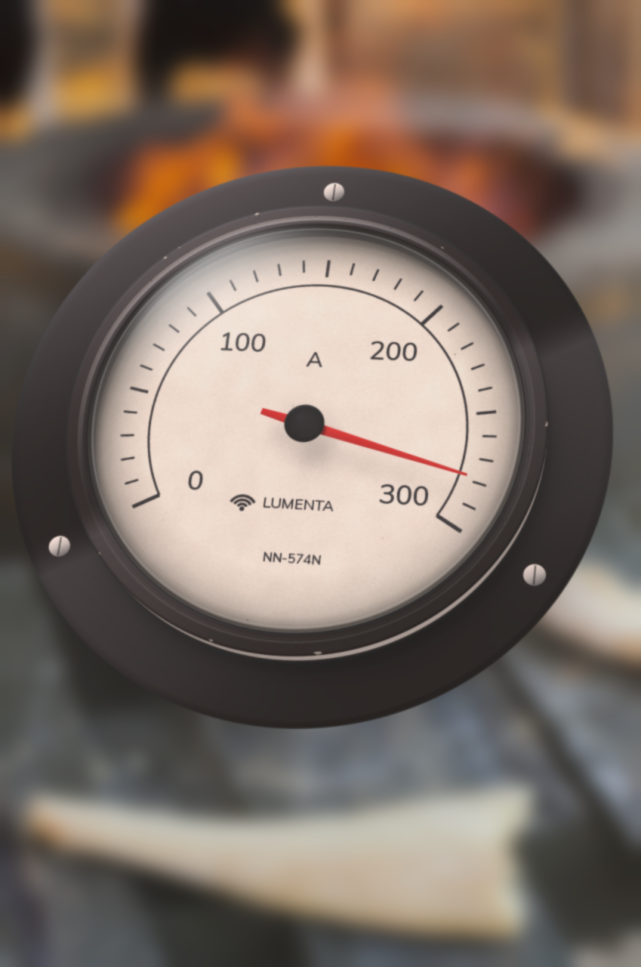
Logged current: 280 A
